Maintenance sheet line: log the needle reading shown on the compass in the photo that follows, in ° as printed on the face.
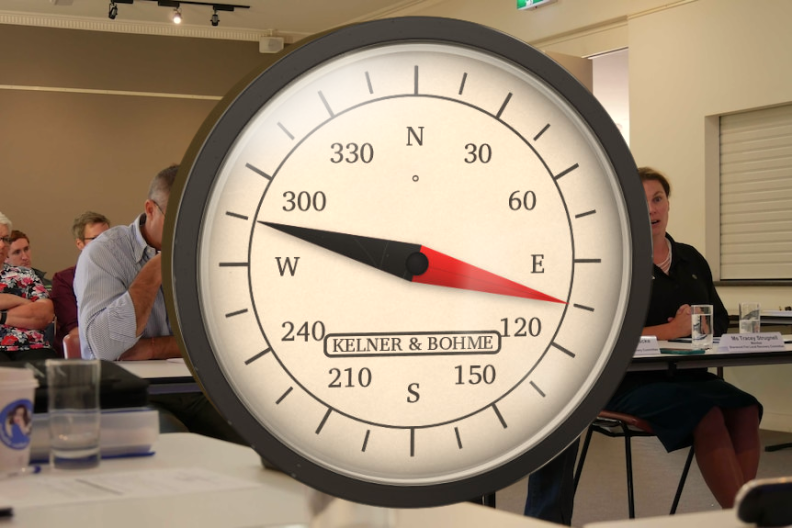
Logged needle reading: 105 °
